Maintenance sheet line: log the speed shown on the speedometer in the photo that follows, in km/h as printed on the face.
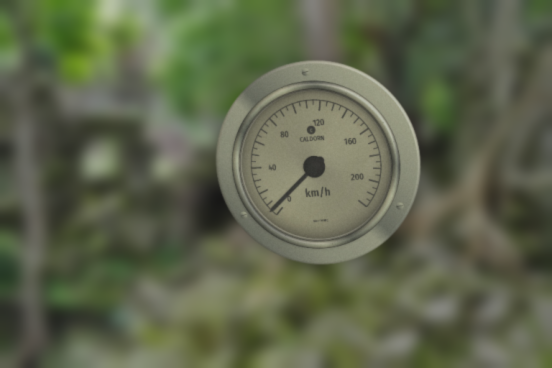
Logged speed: 5 km/h
